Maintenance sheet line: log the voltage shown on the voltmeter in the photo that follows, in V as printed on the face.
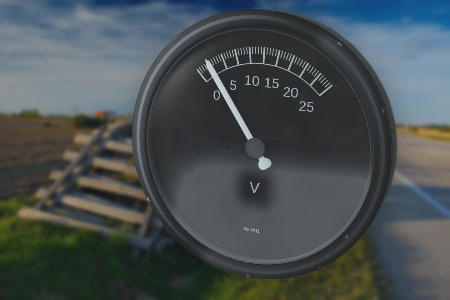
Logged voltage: 2.5 V
